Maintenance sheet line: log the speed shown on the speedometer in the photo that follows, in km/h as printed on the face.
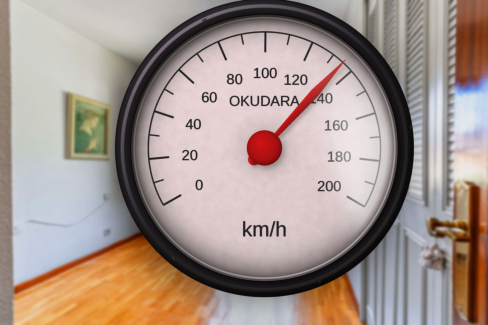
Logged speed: 135 km/h
